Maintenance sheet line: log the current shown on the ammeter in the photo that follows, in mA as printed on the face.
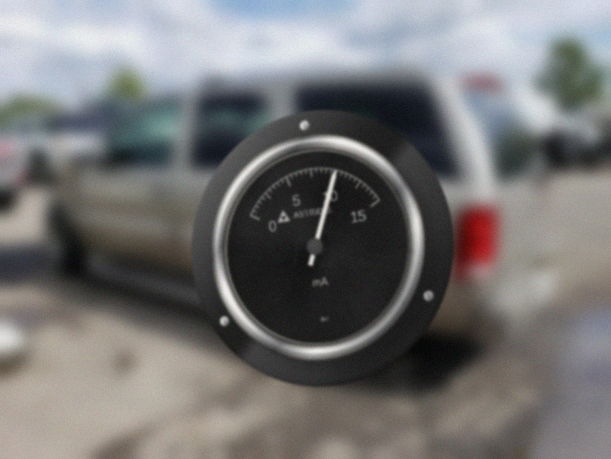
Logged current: 10 mA
